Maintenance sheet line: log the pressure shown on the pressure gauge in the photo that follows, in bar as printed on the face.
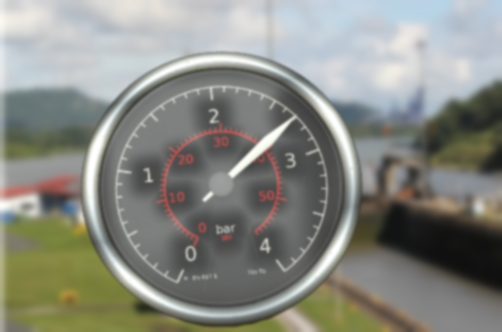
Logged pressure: 2.7 bar
